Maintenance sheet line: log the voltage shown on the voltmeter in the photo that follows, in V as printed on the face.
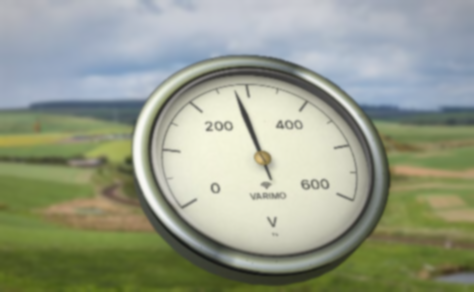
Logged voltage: 275 V
